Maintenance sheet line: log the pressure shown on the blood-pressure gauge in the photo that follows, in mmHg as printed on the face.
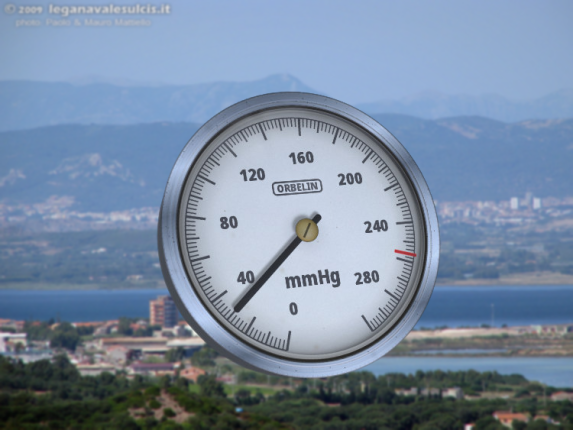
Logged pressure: 30 mmHg
